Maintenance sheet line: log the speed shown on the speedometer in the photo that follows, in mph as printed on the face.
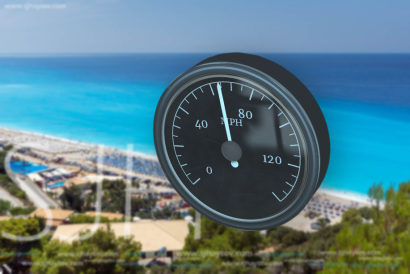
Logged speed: 65 mph
